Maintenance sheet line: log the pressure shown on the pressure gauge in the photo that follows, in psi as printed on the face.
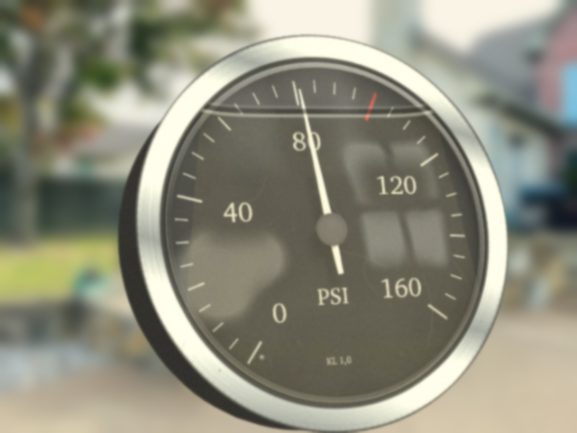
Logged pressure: 80 psi
